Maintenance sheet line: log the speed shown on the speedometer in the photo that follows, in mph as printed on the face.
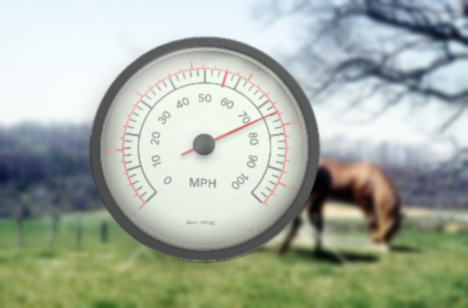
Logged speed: 74 mph
